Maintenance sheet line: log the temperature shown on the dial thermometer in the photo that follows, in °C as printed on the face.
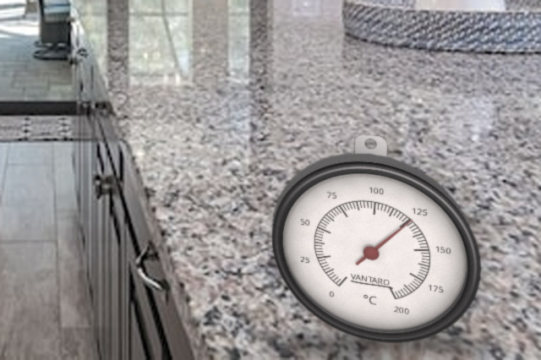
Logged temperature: 125 °C
